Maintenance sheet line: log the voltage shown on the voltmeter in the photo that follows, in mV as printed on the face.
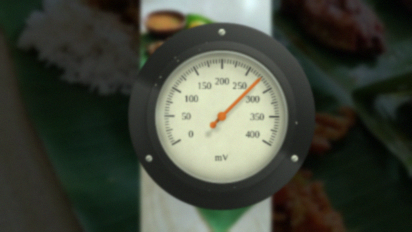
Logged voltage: 275 mV
